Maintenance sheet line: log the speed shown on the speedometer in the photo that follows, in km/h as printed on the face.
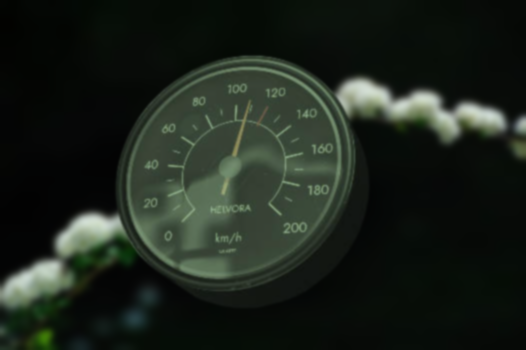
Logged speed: 110 km/h
